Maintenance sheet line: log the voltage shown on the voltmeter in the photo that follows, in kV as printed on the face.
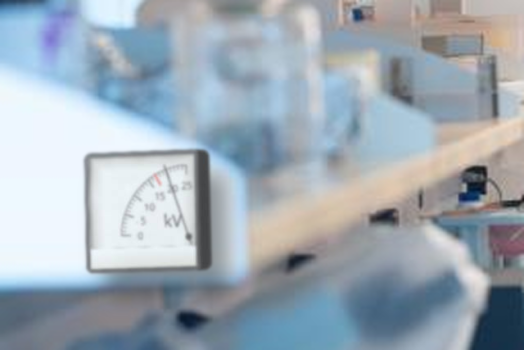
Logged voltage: 20 kV
